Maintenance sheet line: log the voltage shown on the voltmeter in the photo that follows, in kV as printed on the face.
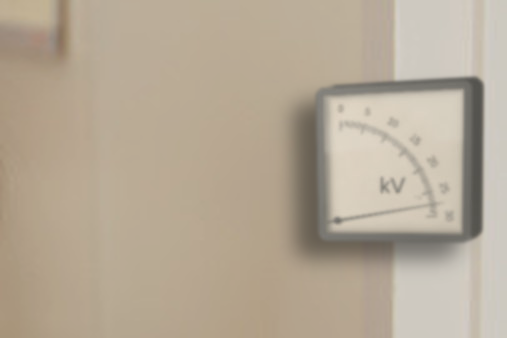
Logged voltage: 27.5 kV
